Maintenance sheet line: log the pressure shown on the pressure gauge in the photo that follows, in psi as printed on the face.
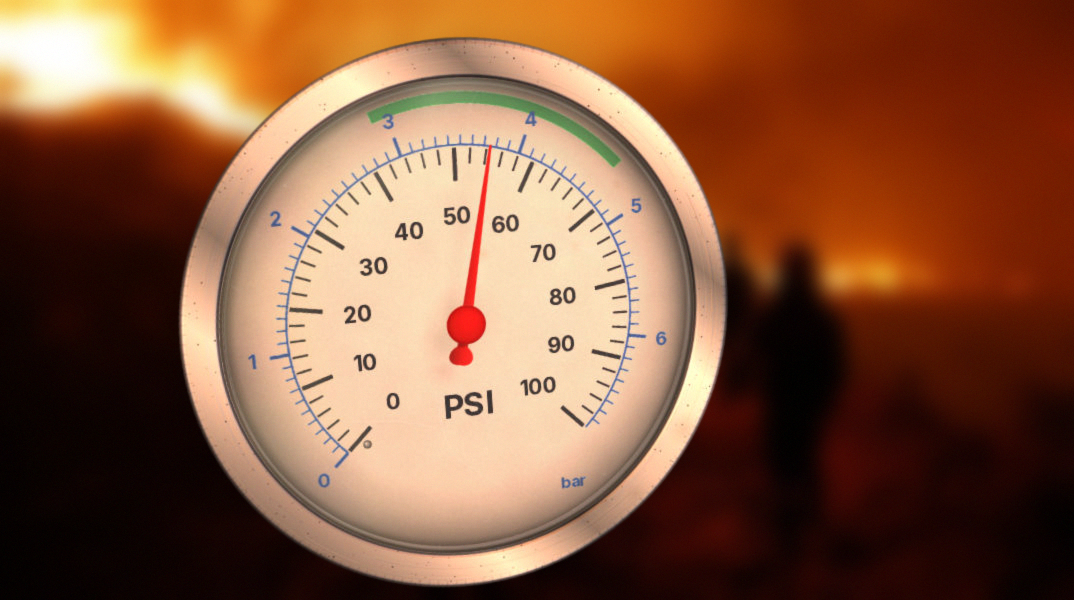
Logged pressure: 54 psi
